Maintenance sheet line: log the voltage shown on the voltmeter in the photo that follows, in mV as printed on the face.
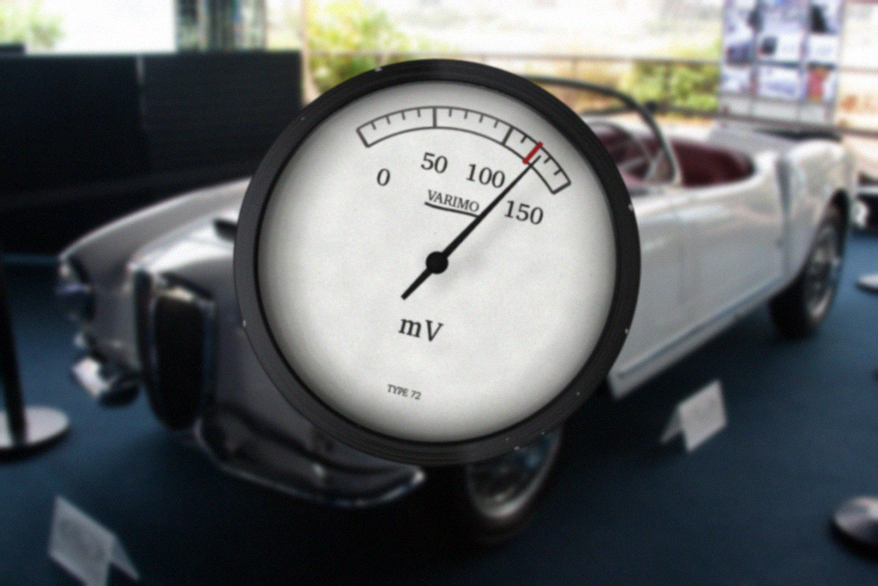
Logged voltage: 125 mV
